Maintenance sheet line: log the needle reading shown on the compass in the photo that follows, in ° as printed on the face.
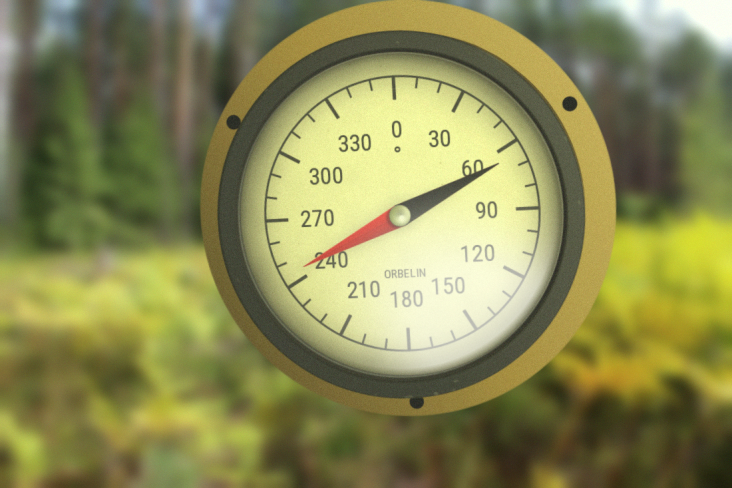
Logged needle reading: 245 °
